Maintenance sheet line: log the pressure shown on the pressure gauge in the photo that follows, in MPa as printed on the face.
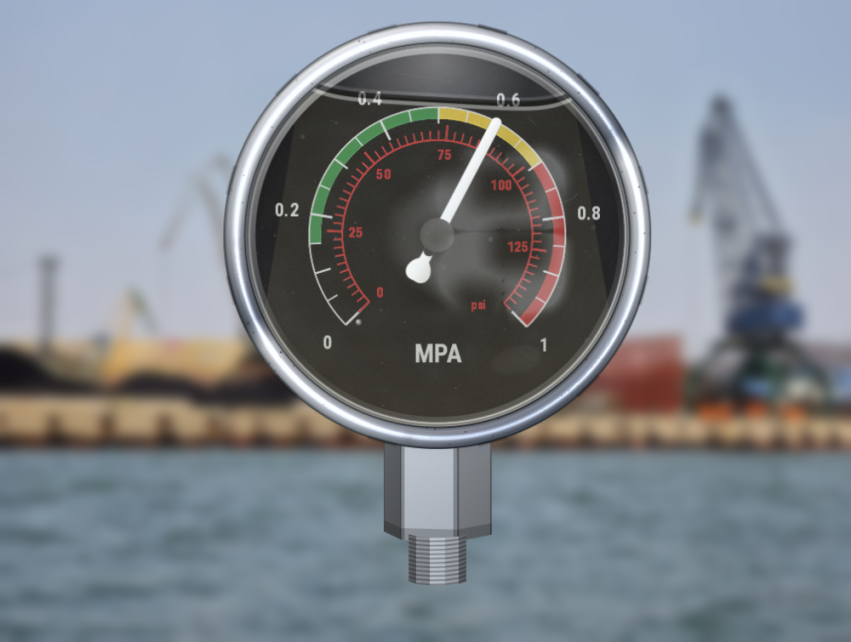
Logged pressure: 0.6 MPa
